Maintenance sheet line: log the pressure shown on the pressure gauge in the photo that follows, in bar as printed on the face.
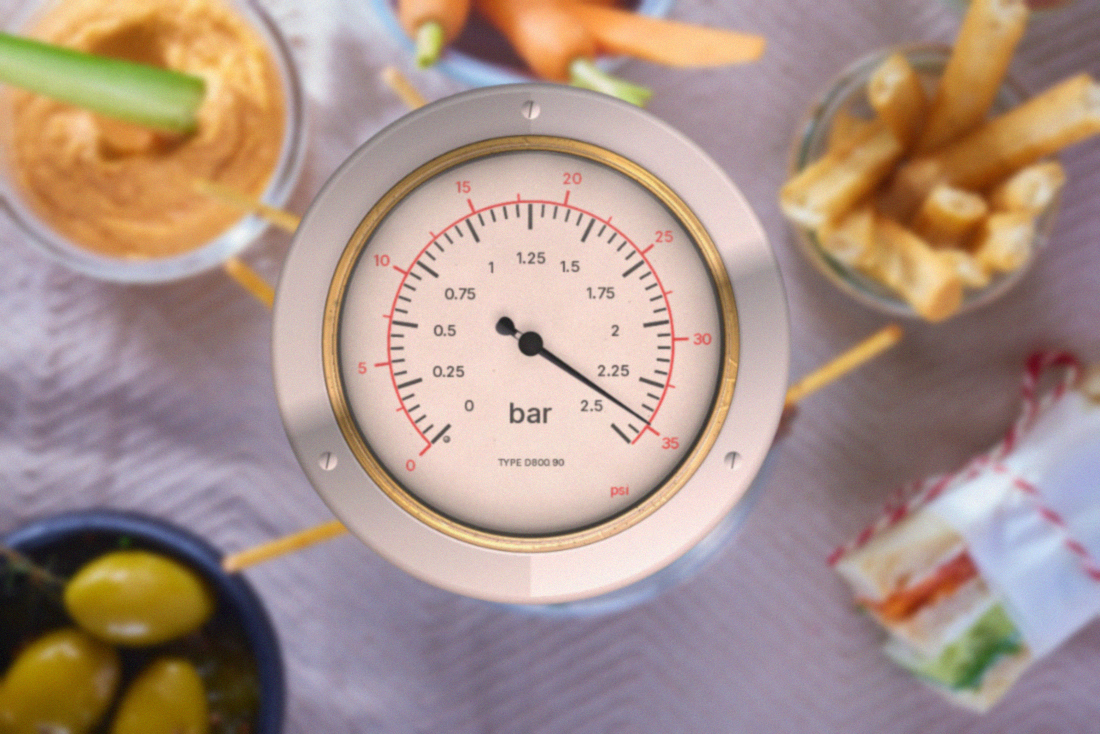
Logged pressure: 2.4 bar
